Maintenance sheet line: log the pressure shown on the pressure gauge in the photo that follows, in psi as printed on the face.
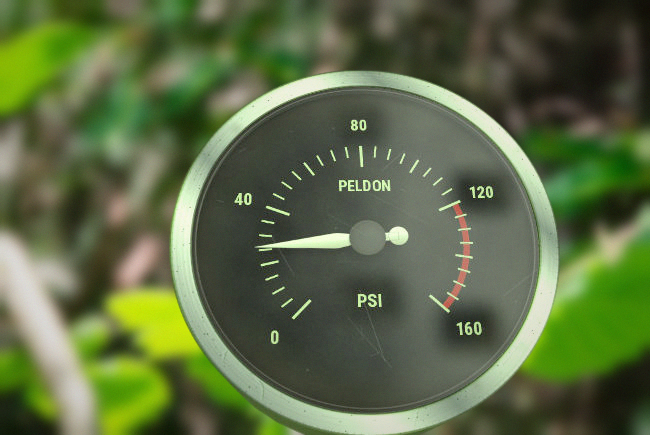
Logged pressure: 25 psi
